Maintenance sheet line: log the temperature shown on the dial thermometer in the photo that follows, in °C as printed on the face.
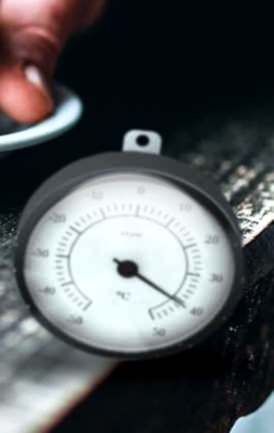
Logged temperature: 40 °C
